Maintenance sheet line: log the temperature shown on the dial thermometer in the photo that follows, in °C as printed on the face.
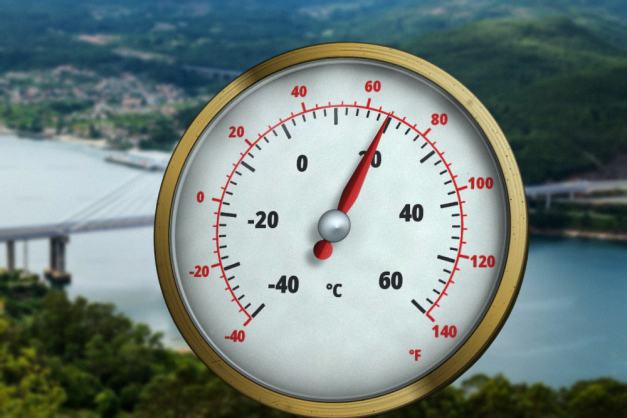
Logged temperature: 20 °C
